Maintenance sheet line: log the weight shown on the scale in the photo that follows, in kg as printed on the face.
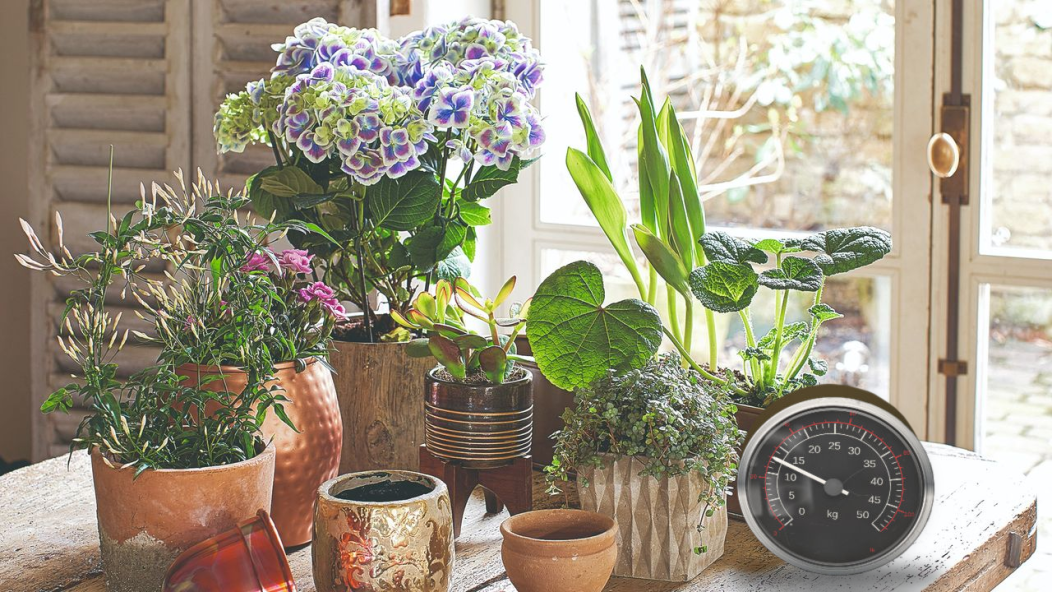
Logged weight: 13 kg
